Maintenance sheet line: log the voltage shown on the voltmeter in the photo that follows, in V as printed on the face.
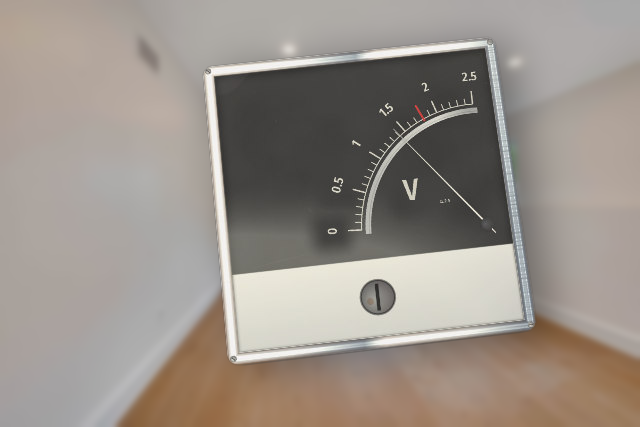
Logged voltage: 1.4 V
